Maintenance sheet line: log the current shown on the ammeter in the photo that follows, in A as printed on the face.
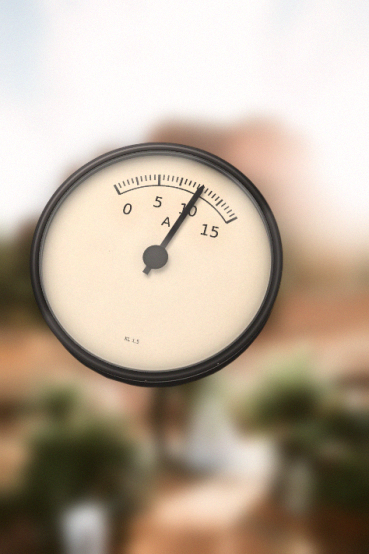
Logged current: 10 A
